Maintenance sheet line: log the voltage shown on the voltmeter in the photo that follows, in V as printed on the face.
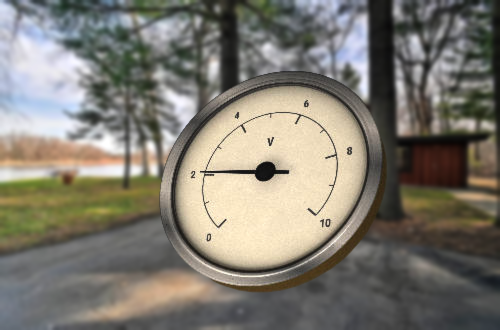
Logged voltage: 2 V
